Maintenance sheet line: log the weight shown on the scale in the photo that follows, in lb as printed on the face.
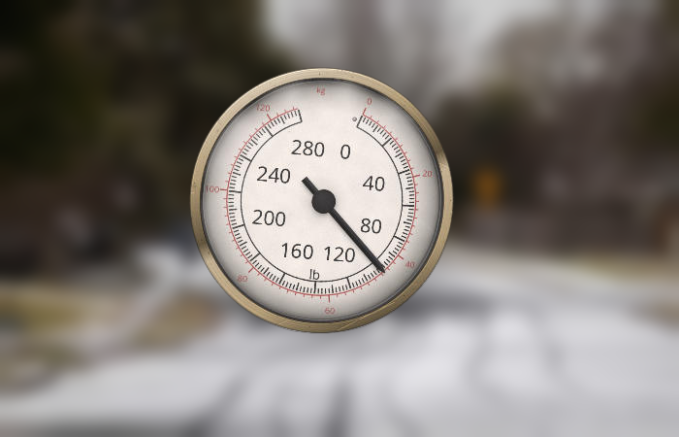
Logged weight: 100 lb
